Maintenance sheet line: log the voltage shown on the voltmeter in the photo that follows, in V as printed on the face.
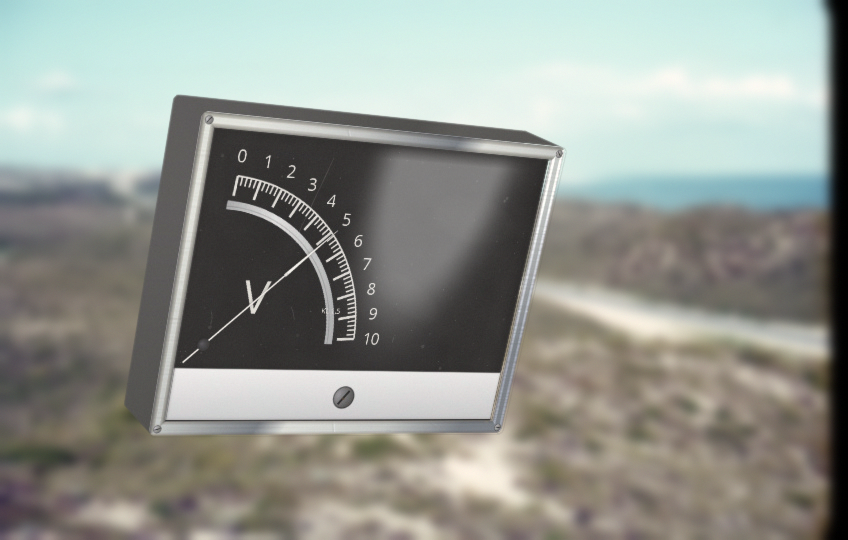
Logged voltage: 5 V
